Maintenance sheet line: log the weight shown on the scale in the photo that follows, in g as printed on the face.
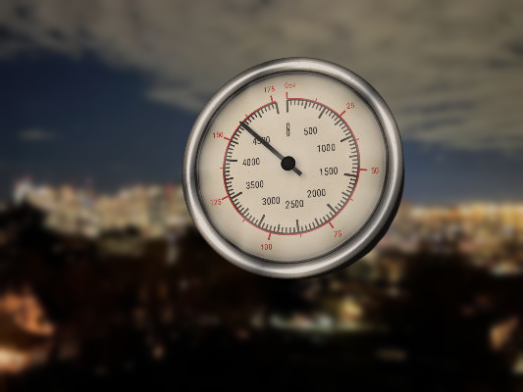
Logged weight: 4500 g
